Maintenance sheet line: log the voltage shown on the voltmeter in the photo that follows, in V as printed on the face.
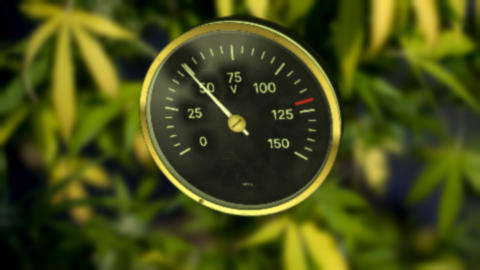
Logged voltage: 50 V
